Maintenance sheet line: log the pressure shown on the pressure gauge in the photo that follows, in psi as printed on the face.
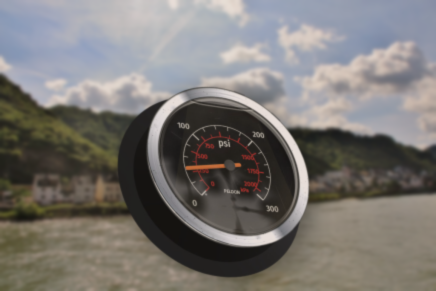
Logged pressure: 40 psi
